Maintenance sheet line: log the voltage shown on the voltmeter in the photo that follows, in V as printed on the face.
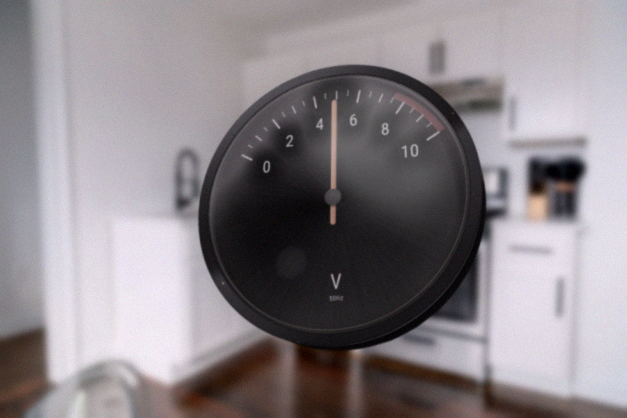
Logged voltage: 5 V
